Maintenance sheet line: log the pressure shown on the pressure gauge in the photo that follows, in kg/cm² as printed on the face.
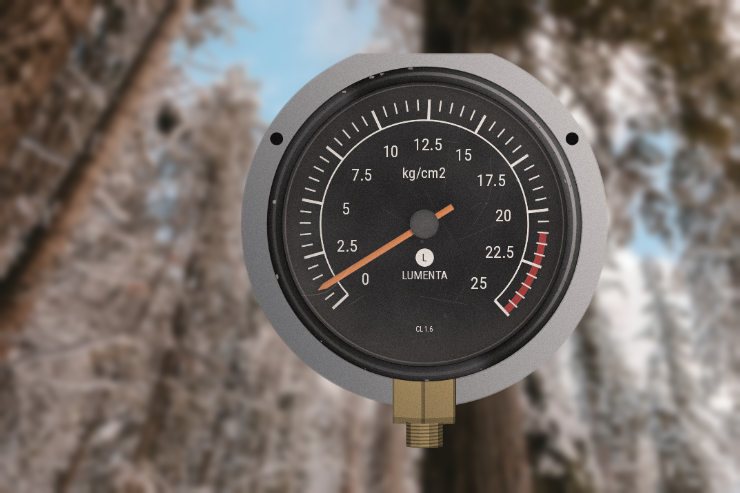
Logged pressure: 1 kg/cm²
